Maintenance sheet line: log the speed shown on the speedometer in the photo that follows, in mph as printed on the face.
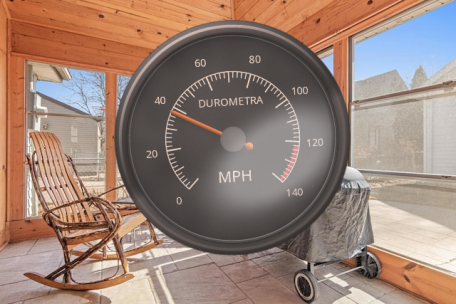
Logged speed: 38 mph
